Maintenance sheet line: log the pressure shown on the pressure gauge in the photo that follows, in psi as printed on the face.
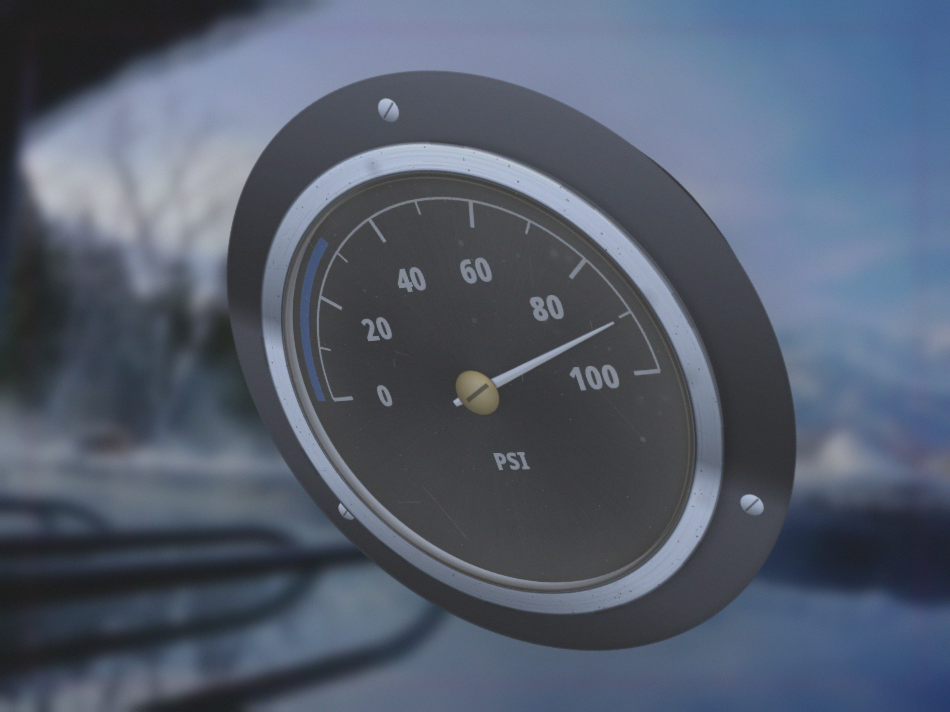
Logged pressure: 90 psi
